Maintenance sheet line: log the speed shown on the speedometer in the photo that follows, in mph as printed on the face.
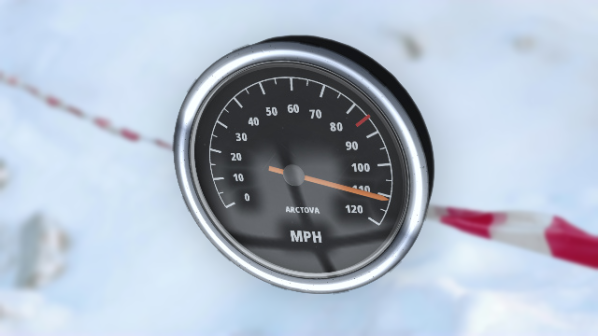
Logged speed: 110 mph
